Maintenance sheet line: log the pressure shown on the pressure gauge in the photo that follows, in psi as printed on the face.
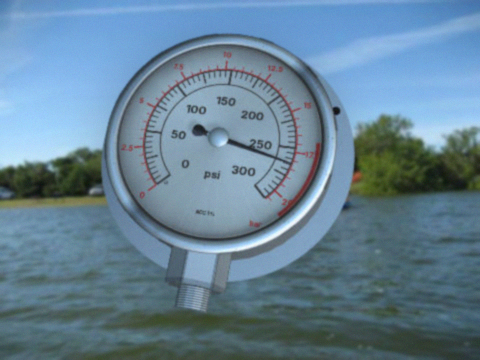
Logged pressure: 265 psi
